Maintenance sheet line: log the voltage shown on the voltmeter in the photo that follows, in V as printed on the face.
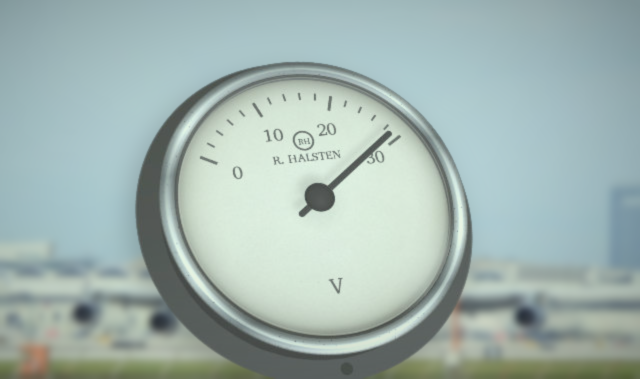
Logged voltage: 29 V
